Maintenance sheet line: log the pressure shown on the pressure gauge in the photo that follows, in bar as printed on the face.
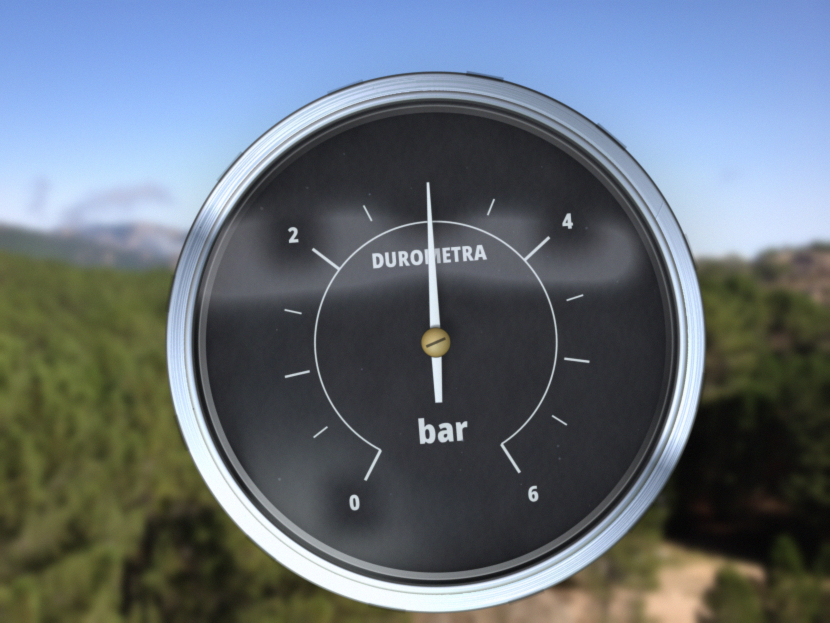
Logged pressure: 3 bar
